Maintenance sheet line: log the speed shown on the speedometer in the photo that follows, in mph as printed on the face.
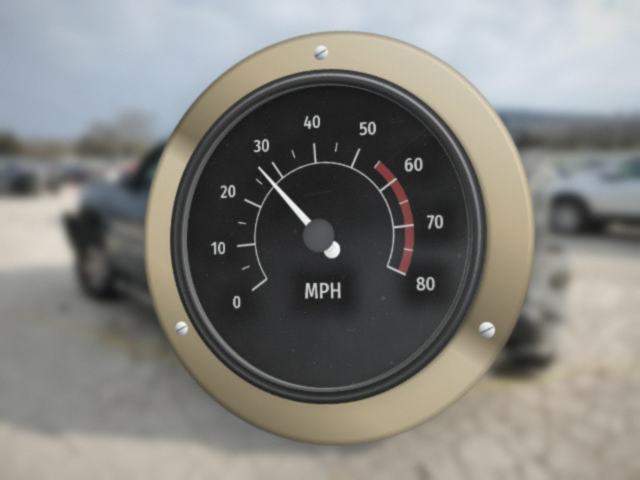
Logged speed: 27.5 mph
